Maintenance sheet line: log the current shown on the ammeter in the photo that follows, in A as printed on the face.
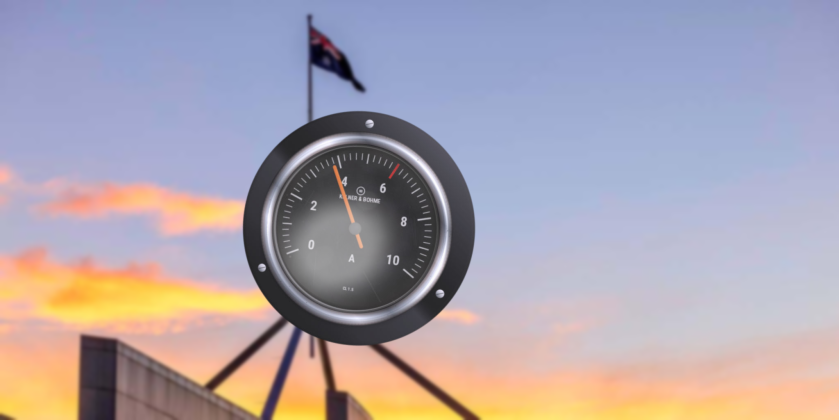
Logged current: 3.8 A
